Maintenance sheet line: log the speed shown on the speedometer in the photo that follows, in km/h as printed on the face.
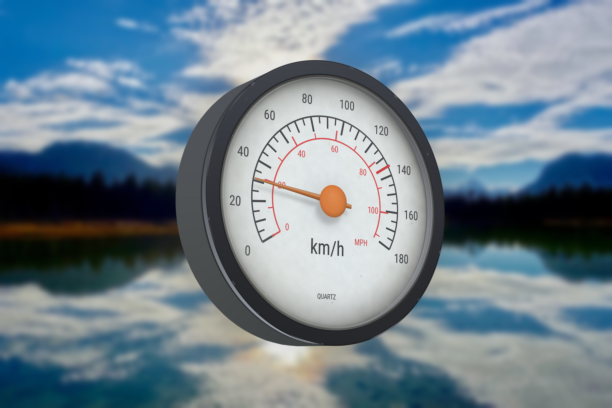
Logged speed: 30 km/h
